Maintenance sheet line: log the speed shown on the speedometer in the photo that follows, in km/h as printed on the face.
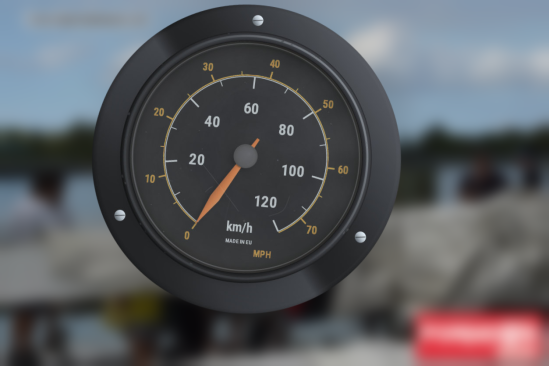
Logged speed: 0 km/h
